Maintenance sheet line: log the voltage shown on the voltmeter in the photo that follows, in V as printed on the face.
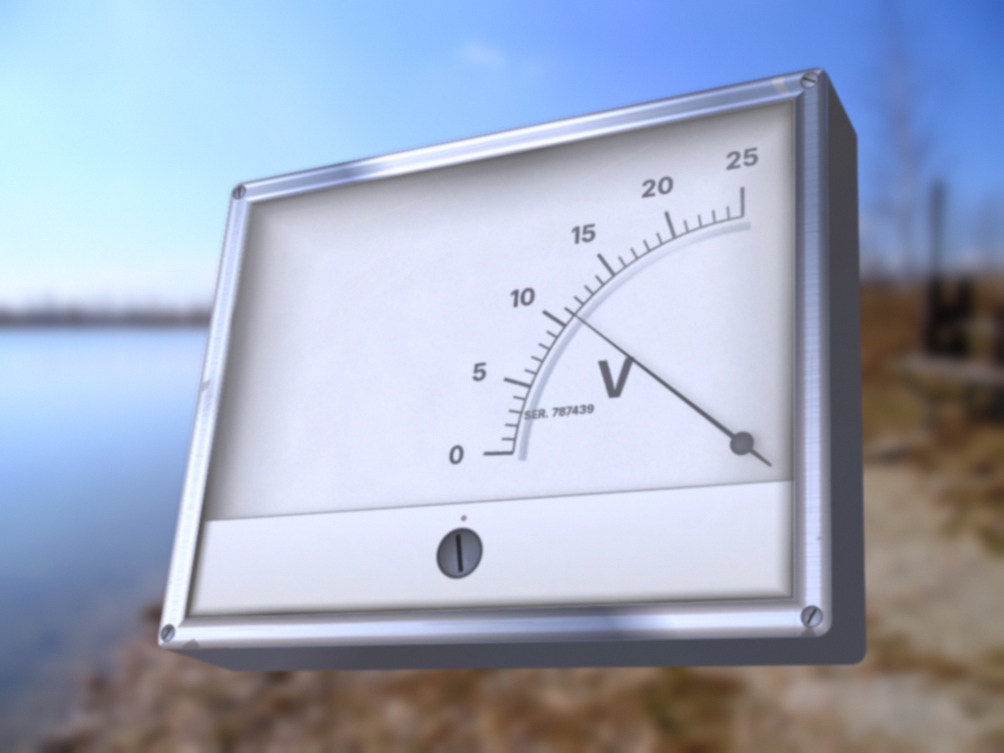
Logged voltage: 11 V
